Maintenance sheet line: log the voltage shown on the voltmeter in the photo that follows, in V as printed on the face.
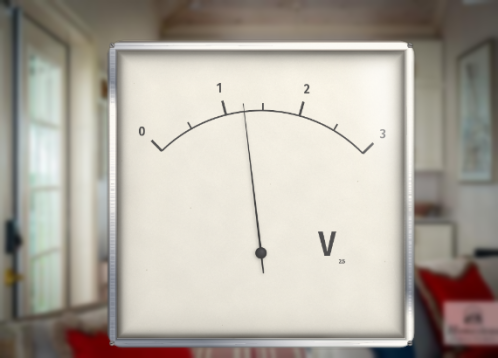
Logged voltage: 1.25 V
